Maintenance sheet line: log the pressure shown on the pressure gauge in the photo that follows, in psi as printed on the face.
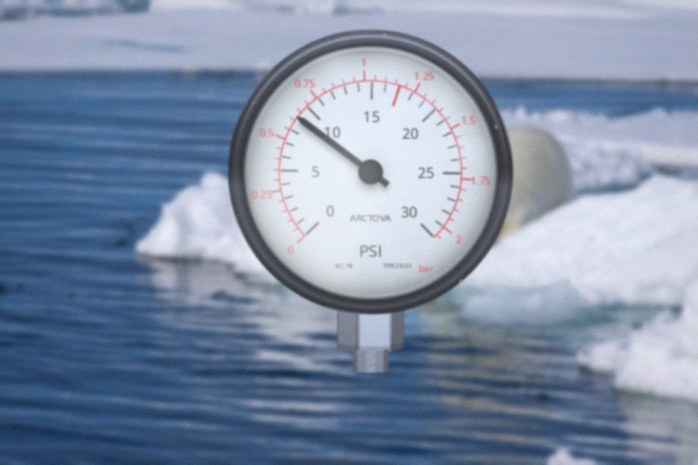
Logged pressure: 9 psi
